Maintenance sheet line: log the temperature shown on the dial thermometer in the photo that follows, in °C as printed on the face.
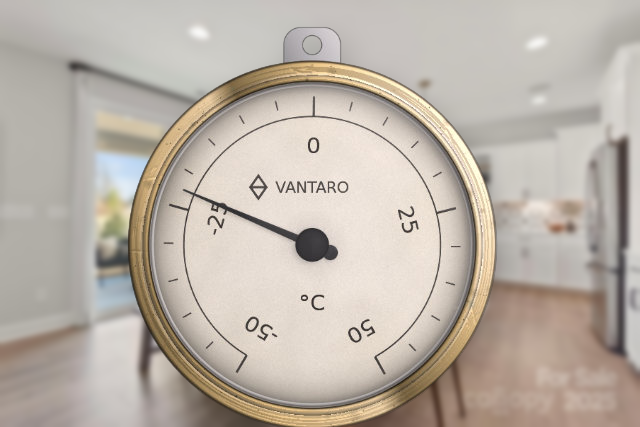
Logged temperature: -22.5 °C
